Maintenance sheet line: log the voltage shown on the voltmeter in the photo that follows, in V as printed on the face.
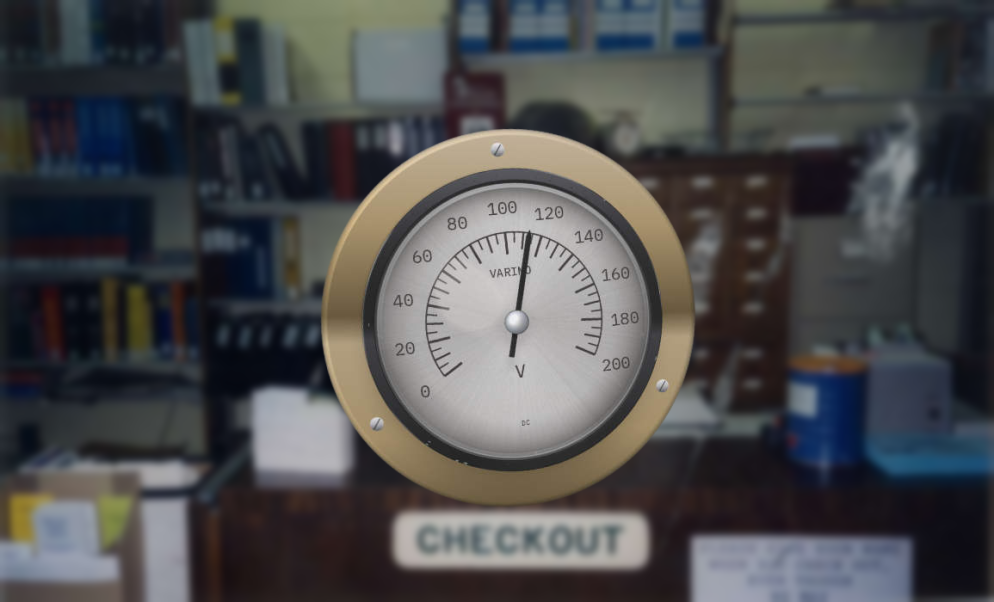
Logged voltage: 112.5 V
